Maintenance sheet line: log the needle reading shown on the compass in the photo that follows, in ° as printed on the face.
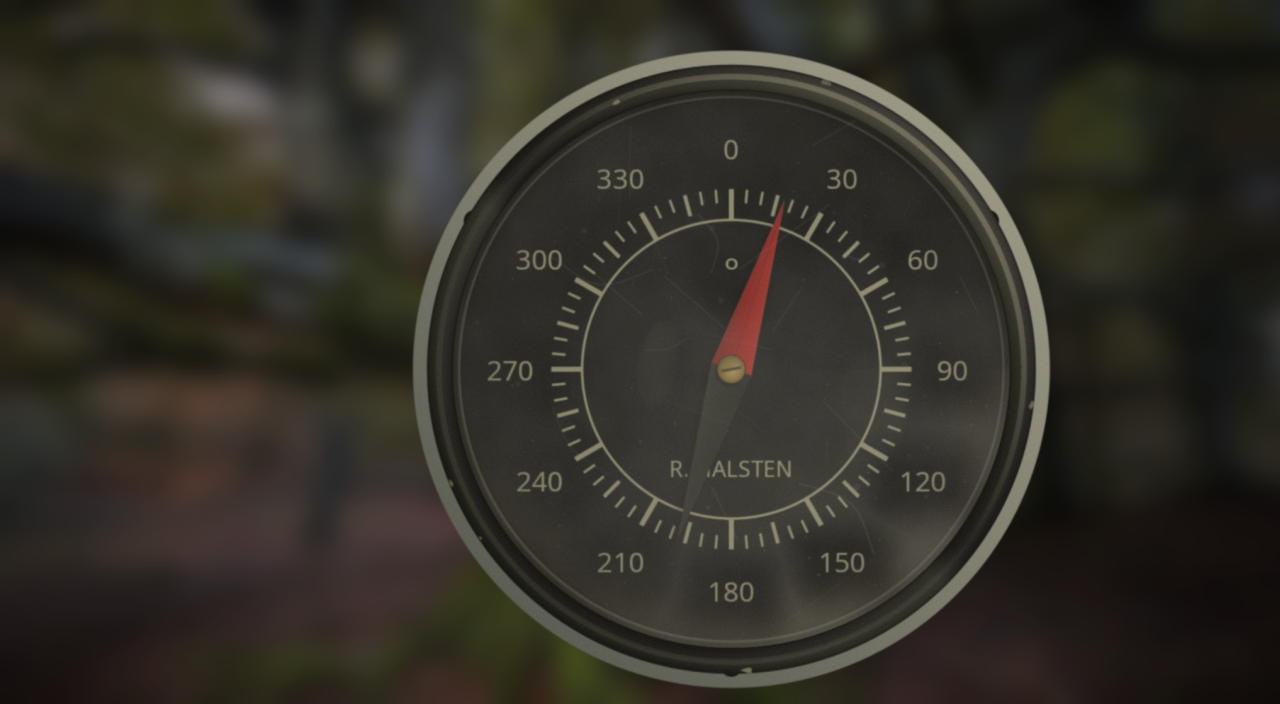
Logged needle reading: 17.5 °
